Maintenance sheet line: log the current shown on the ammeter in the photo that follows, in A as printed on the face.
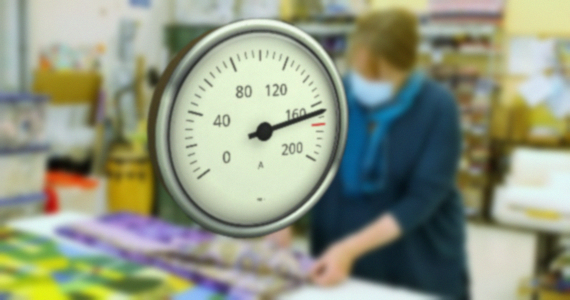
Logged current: 165 A
